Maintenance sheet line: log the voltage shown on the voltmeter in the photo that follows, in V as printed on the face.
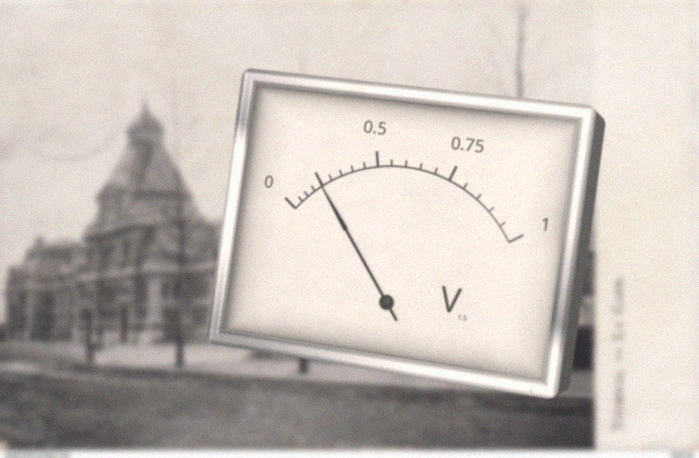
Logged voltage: 0.25 V
